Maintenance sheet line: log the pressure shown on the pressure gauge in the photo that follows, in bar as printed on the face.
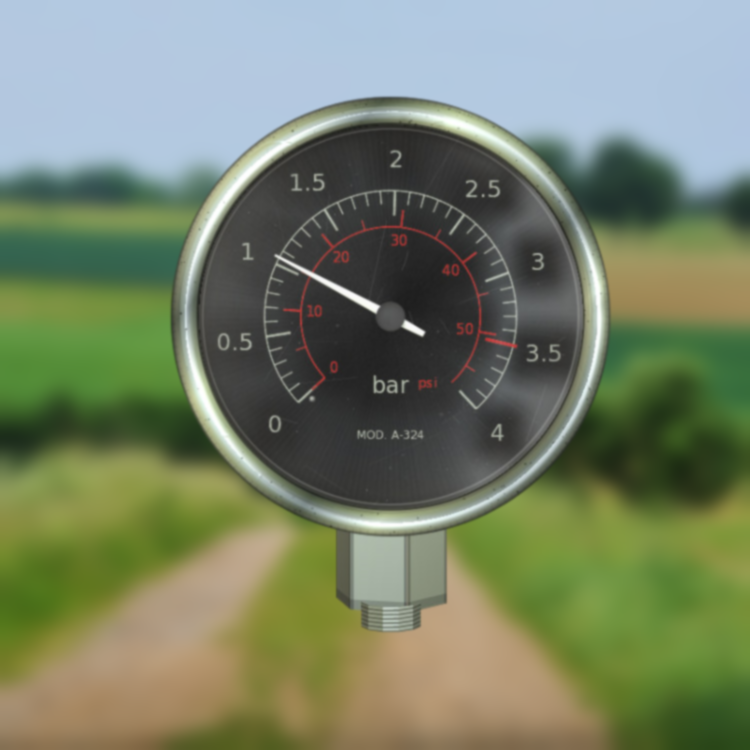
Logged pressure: 1.05 bar
